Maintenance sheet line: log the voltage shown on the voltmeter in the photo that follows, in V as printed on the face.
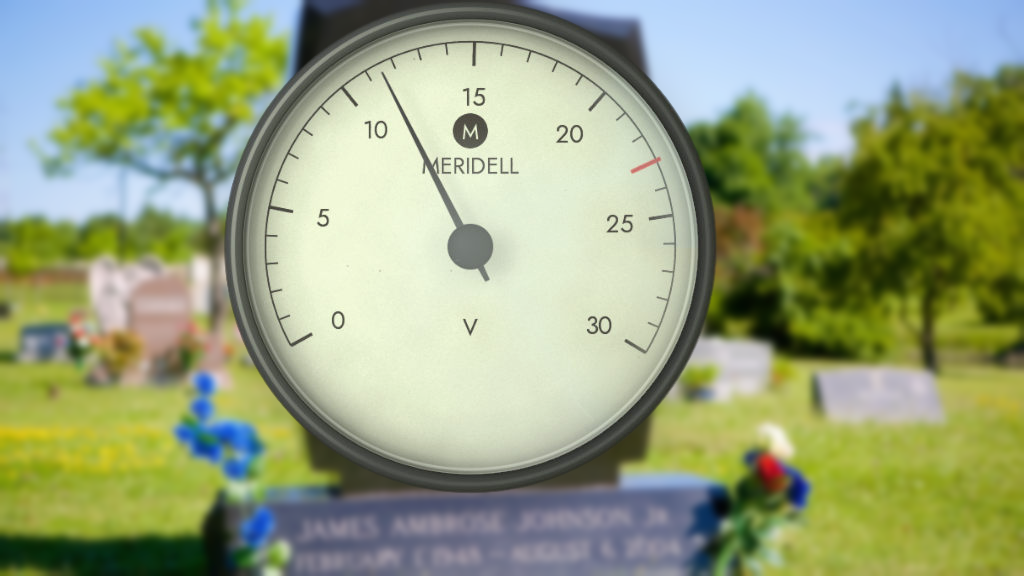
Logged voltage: 11.5 V
